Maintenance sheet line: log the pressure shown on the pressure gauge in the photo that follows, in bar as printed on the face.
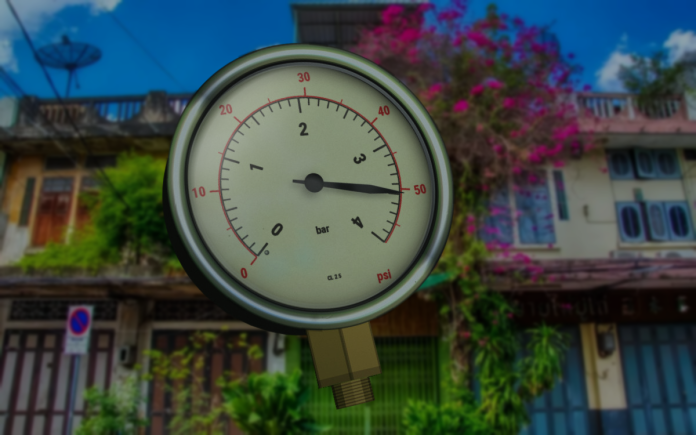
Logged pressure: 3.5 bar
